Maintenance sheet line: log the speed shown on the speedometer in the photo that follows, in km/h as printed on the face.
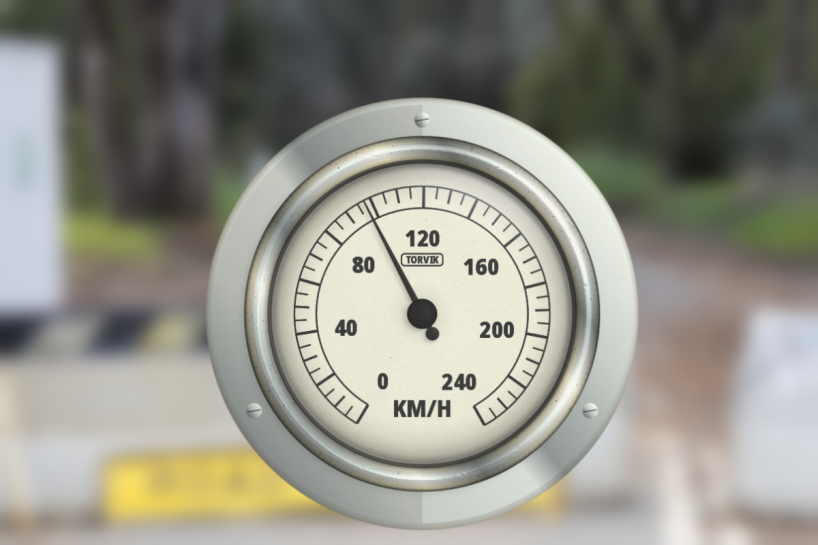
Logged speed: 97.5 km/h
